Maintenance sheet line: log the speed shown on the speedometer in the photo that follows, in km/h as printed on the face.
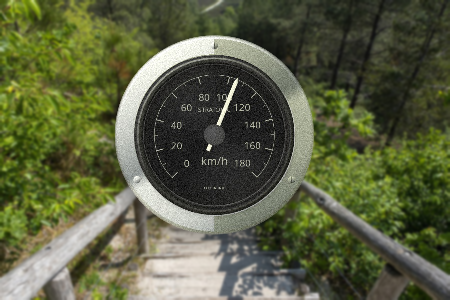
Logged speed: 105 km/h
